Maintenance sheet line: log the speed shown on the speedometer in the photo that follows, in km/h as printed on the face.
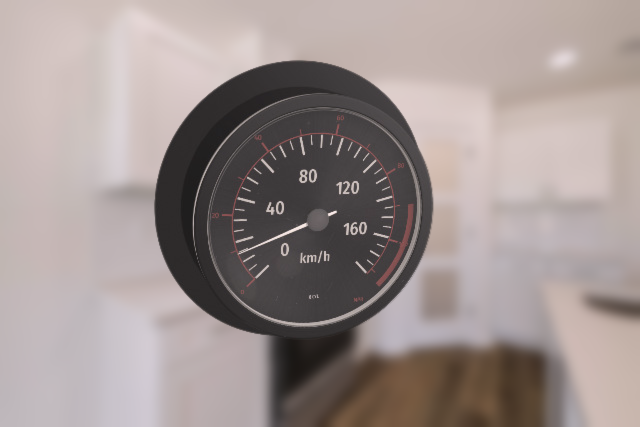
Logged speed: 15 km/h
